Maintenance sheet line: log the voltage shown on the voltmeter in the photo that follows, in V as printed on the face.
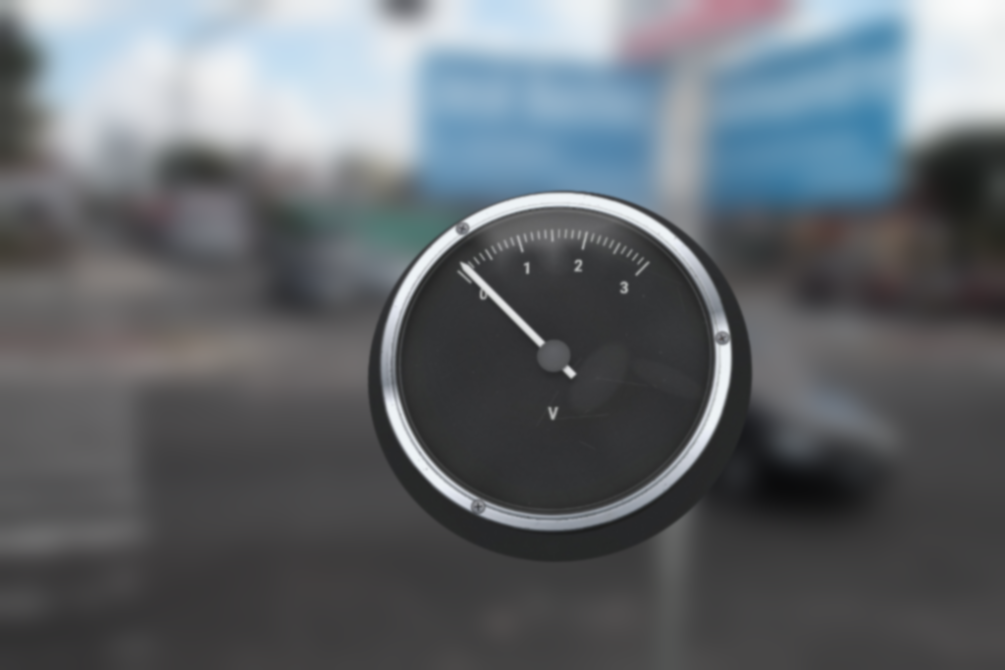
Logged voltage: 0.1 V
